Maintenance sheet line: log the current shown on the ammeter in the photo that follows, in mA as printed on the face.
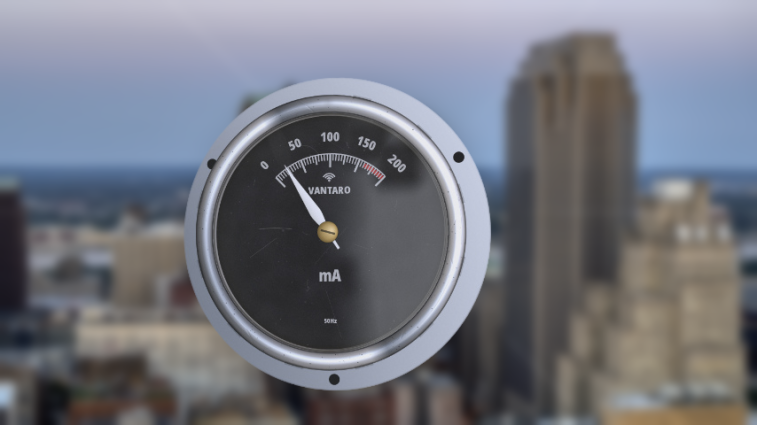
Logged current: 25 mA
